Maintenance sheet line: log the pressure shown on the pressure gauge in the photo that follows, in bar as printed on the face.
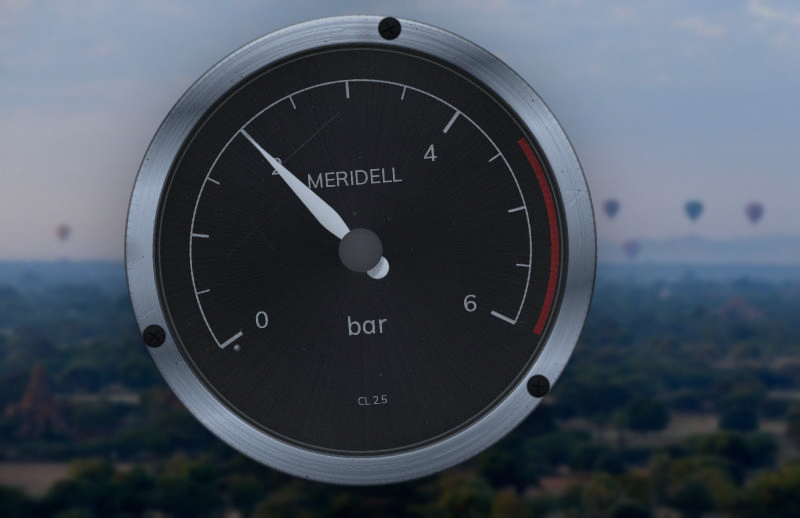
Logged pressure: 2 bar
